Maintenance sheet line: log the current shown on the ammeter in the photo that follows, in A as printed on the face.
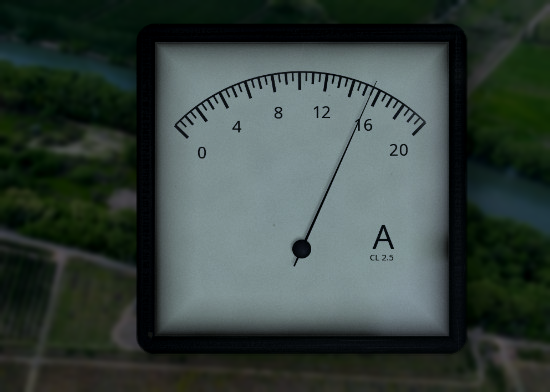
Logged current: 15.5 A
